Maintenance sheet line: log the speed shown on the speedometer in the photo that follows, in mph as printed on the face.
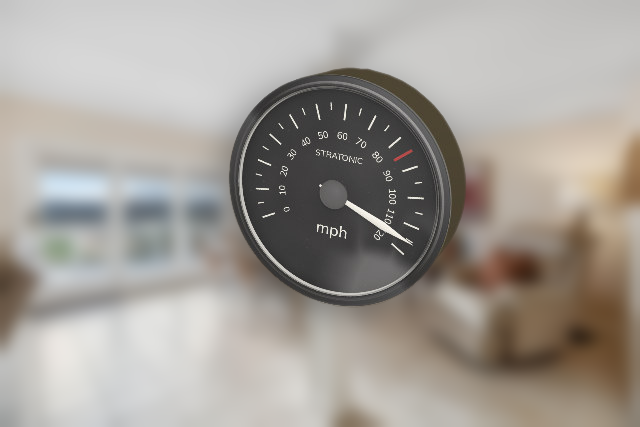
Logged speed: 115 mph
